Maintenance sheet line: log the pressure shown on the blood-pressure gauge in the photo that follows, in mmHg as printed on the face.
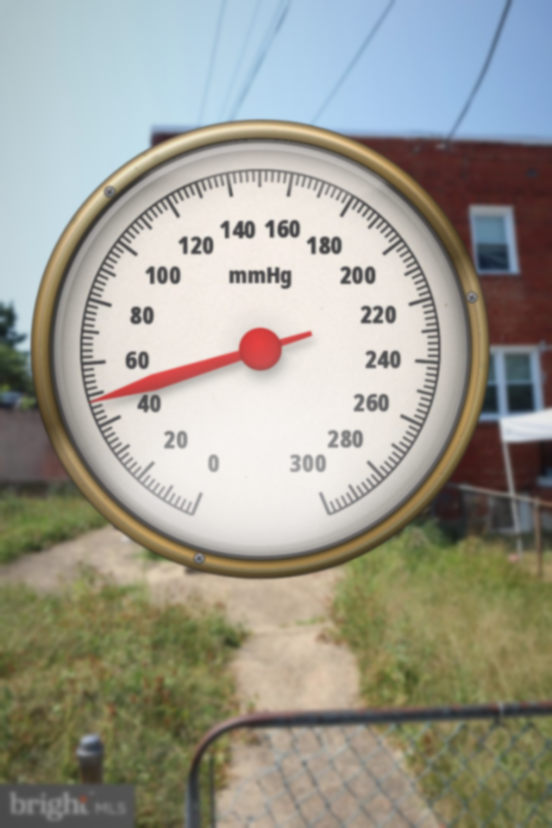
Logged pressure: 48 mmHg
